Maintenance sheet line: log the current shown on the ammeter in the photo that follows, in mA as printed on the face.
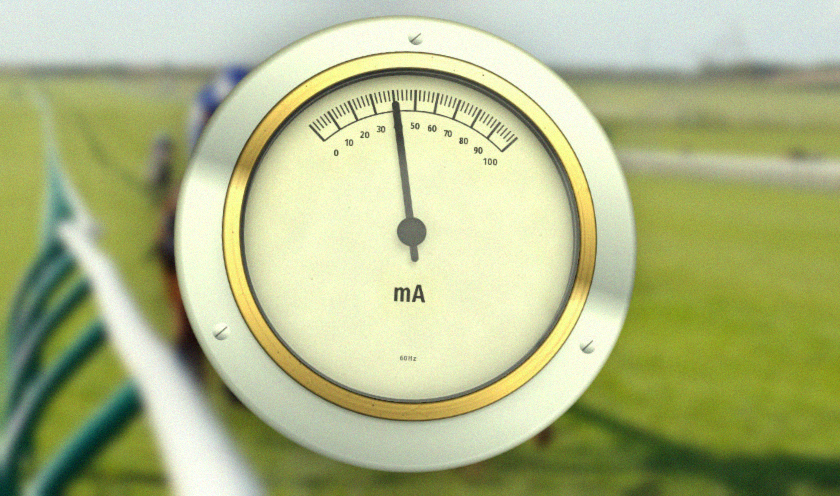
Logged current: 40 mA
